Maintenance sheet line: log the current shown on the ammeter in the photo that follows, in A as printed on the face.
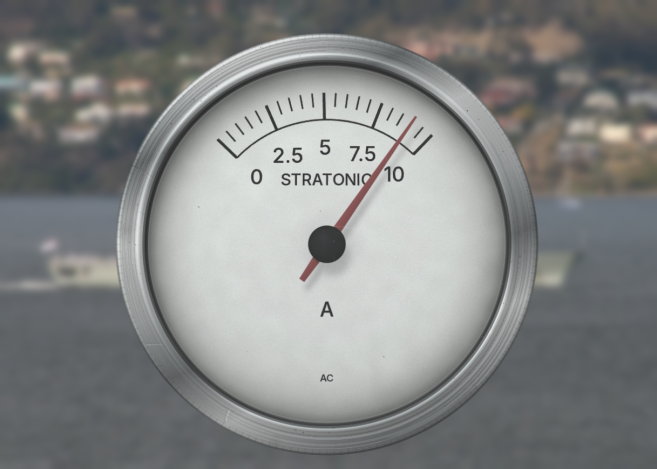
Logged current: 9 A
